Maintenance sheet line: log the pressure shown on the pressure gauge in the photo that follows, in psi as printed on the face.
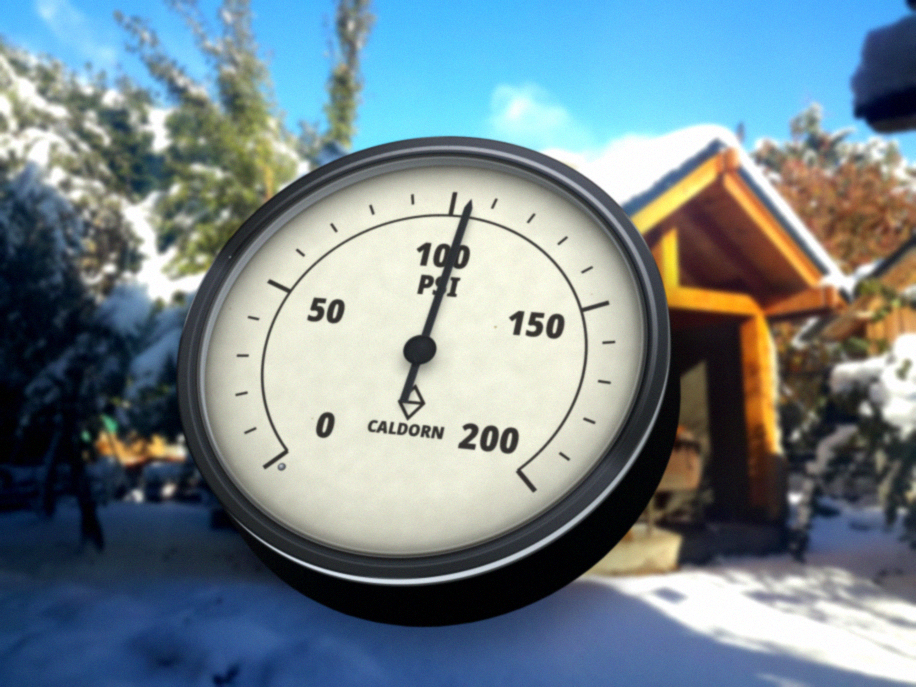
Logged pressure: 105 psi
